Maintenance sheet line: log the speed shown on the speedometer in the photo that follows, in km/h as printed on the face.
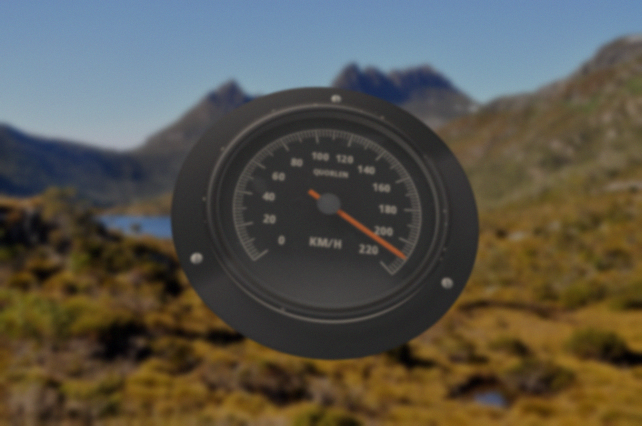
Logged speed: 210 km/h
